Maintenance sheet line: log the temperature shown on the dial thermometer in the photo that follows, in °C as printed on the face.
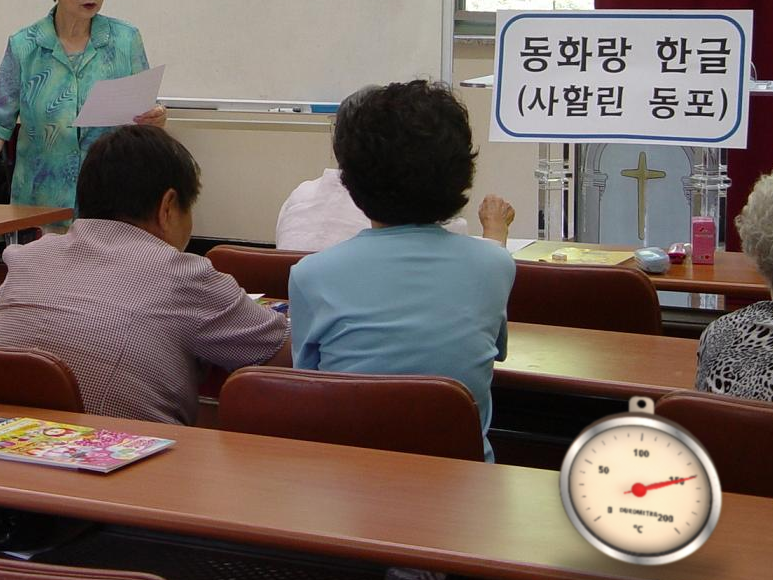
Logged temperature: 150 °C
